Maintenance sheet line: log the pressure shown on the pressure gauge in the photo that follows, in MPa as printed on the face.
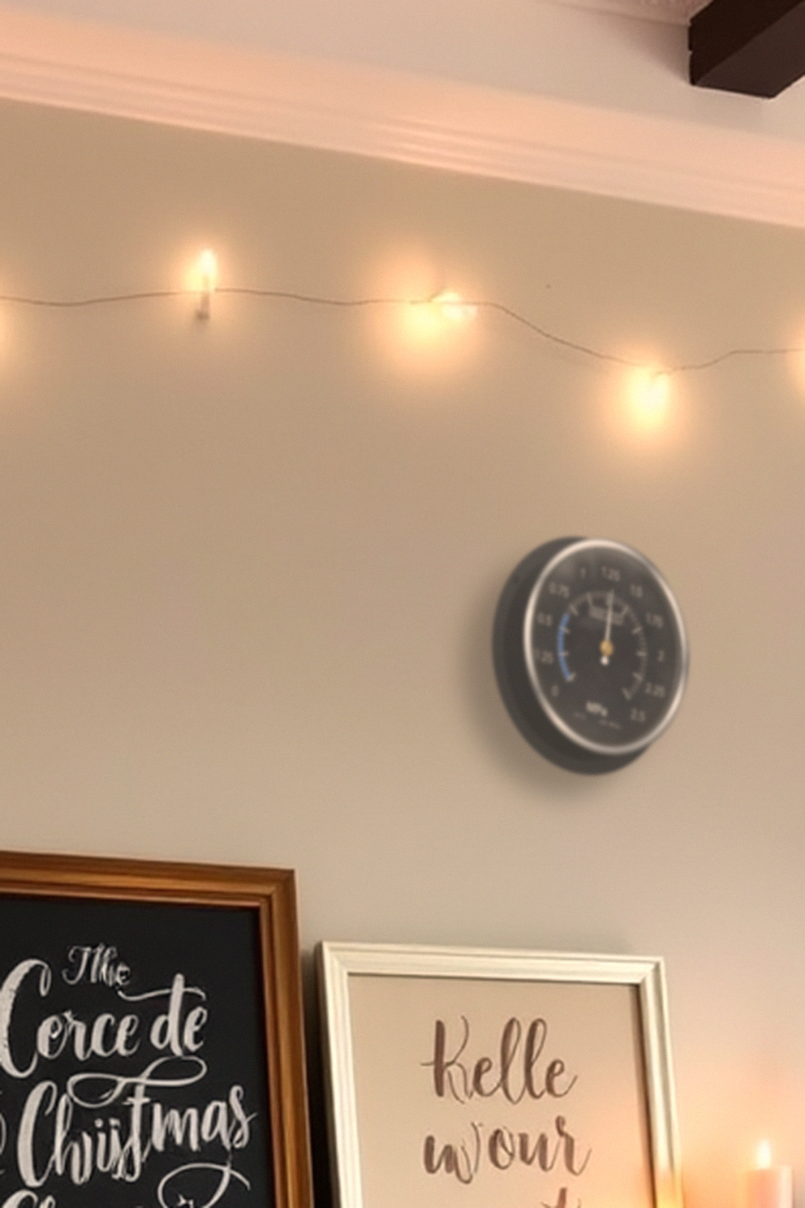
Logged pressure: 1.25 MPa
